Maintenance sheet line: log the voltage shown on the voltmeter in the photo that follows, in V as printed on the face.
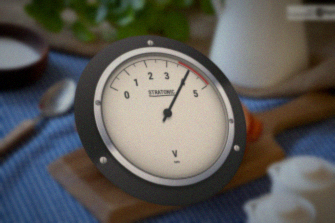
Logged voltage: 4 V
